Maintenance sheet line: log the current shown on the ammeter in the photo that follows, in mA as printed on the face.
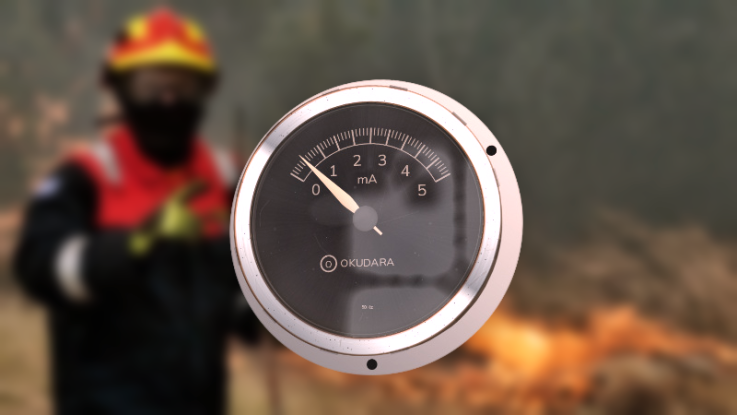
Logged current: 0.5 mA
